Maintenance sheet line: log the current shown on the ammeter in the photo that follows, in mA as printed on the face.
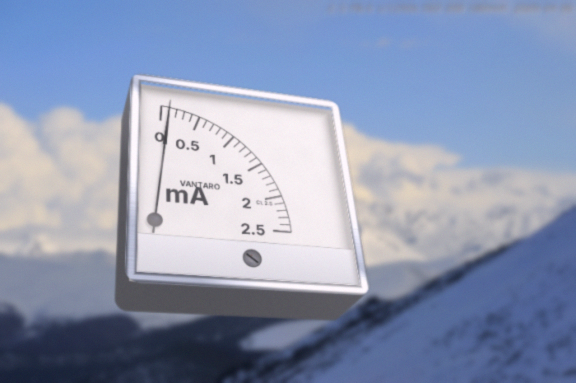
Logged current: 0.1 mA
